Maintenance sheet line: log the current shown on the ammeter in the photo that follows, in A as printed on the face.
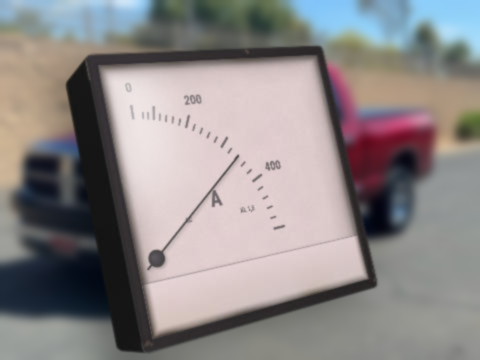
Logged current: 340 A
